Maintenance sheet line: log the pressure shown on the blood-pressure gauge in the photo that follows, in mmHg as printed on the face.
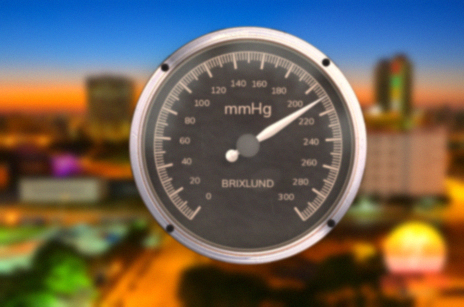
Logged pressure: 210 mmHg
